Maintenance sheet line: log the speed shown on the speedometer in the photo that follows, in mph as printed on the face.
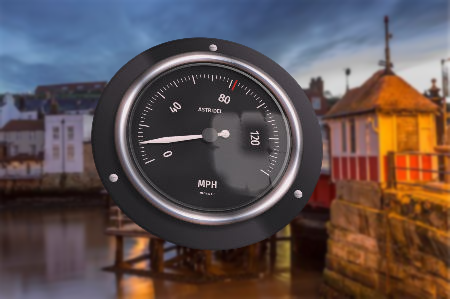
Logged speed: 10 mph
